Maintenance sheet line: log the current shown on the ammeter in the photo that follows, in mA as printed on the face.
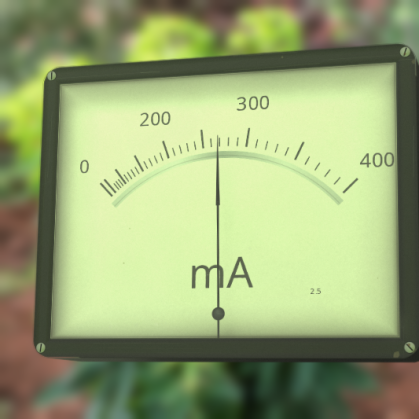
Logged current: 270 mA
